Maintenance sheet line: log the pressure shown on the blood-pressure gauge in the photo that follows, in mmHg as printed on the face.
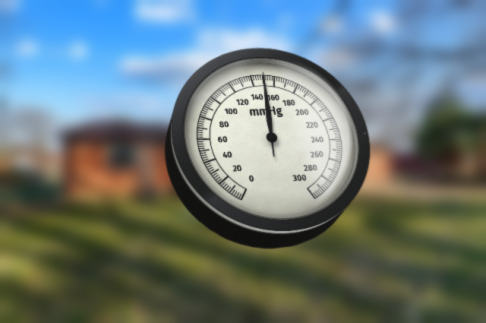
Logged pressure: 150 mmHg
